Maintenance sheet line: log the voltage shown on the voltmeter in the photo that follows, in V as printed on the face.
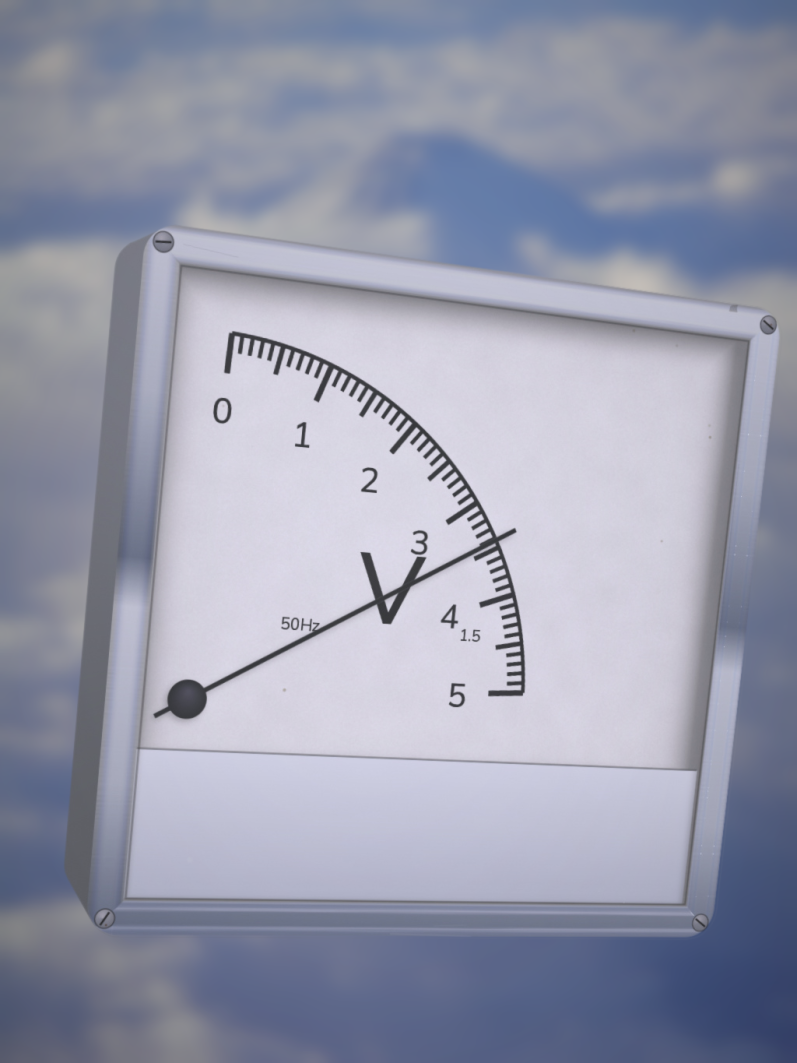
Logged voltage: 3.4 V
